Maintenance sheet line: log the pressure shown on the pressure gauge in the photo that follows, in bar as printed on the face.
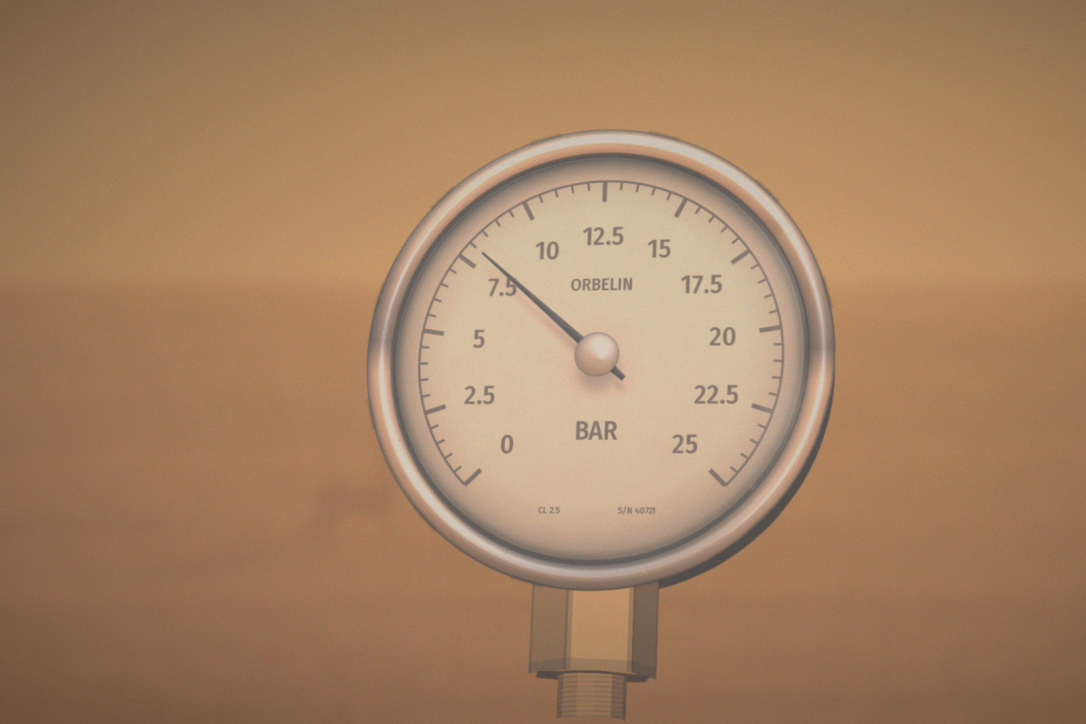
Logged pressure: 8 bar
